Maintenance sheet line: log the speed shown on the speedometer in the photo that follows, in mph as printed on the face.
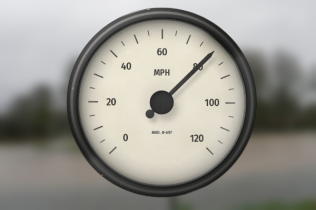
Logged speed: 80 mph
